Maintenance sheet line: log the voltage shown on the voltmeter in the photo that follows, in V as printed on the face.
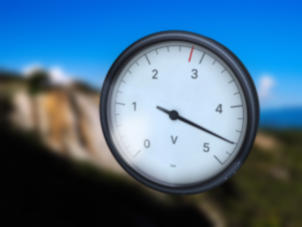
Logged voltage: 4.6 V
